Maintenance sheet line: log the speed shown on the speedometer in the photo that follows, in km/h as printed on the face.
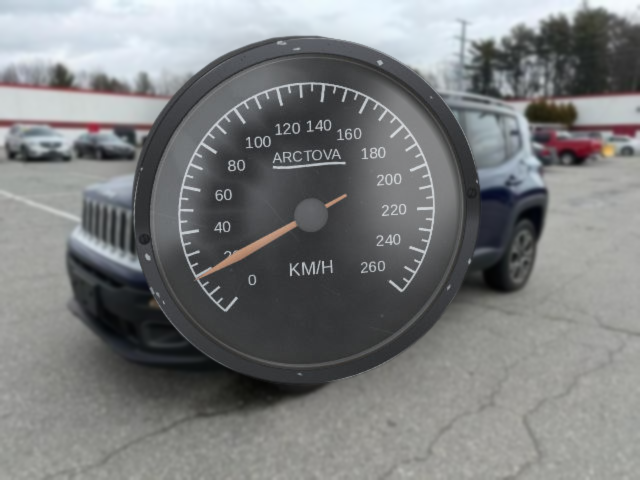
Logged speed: 20 km/h
